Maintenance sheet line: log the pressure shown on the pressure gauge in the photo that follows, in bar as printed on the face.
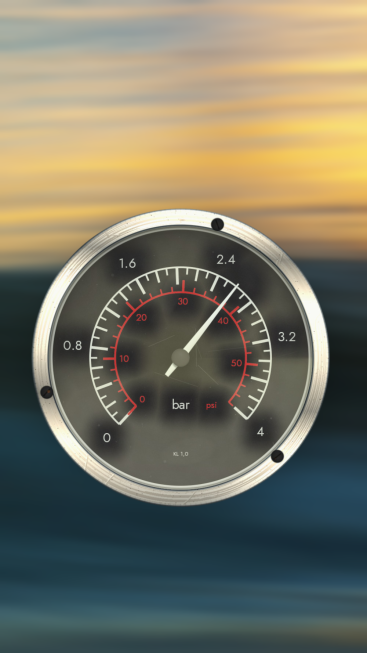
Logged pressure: 2.6 bar
